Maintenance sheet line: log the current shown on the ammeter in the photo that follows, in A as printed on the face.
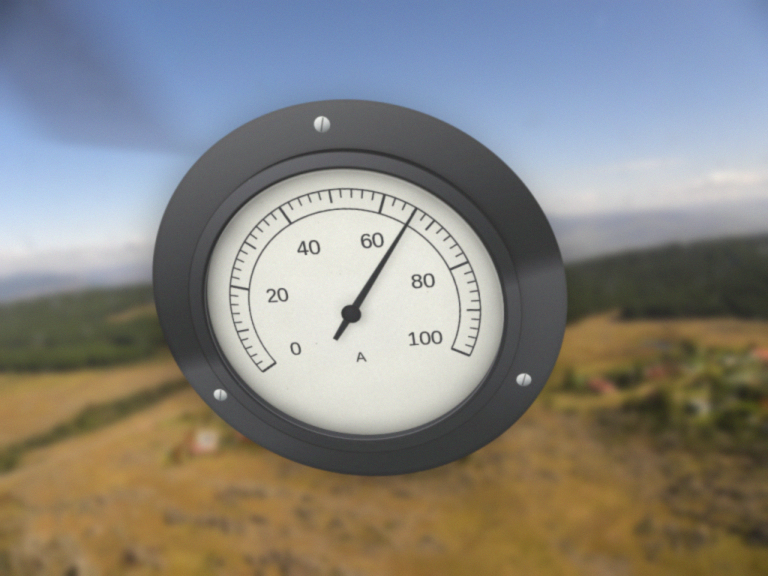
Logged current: 66 A
